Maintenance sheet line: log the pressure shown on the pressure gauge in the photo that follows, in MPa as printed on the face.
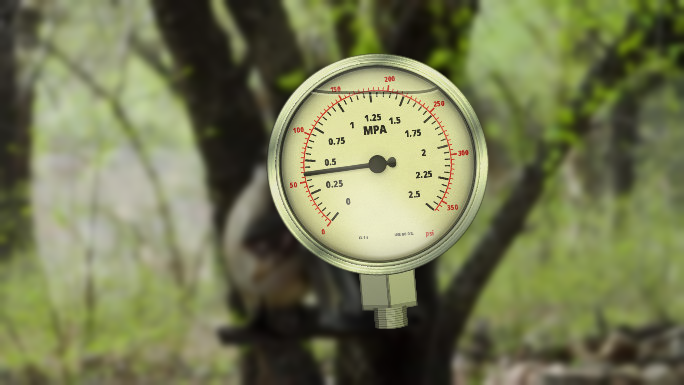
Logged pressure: 0.4 MPa
